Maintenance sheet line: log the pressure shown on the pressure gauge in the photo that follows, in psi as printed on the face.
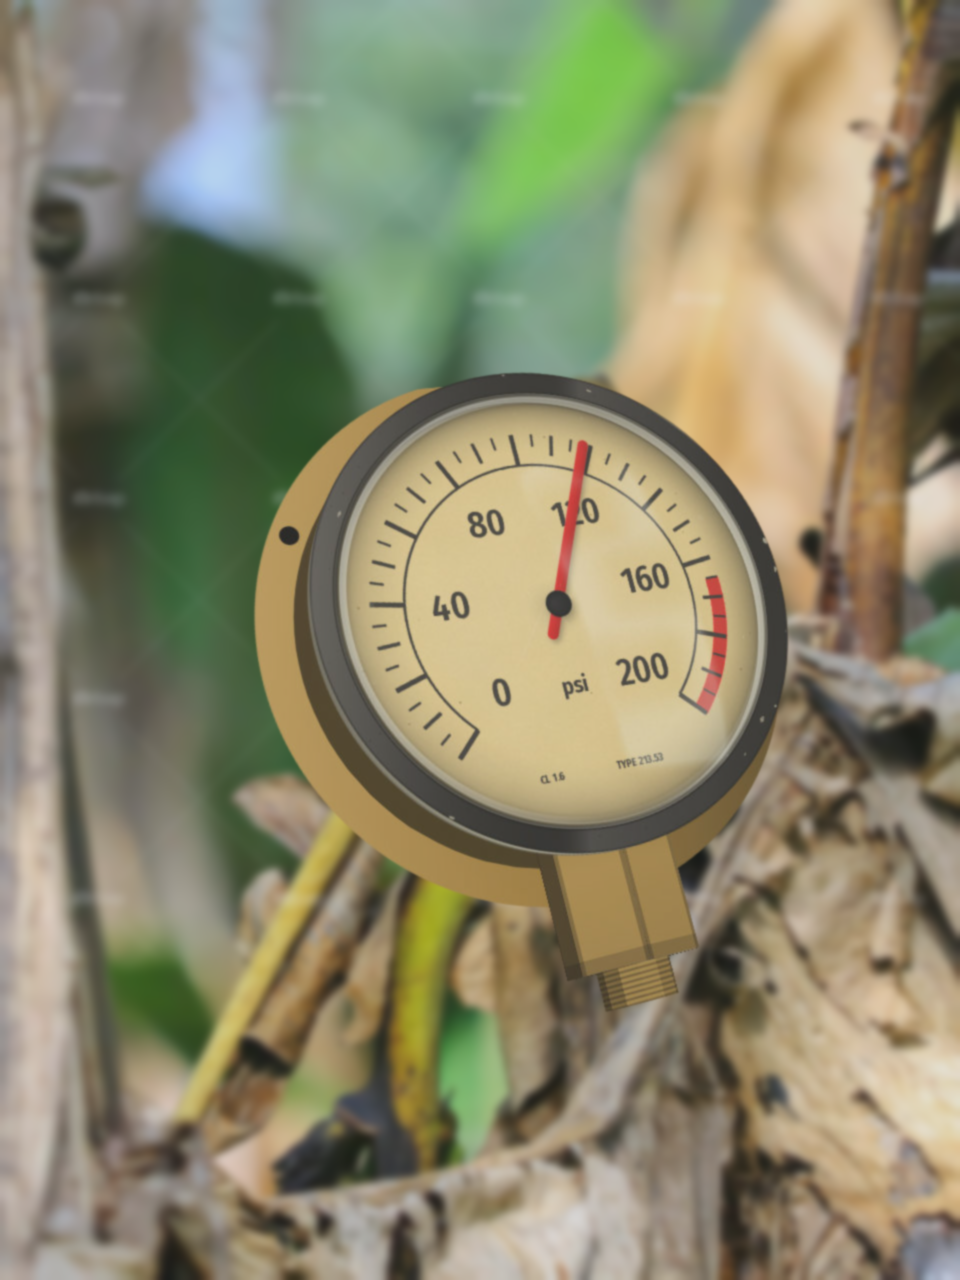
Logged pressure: 117.5 psi
